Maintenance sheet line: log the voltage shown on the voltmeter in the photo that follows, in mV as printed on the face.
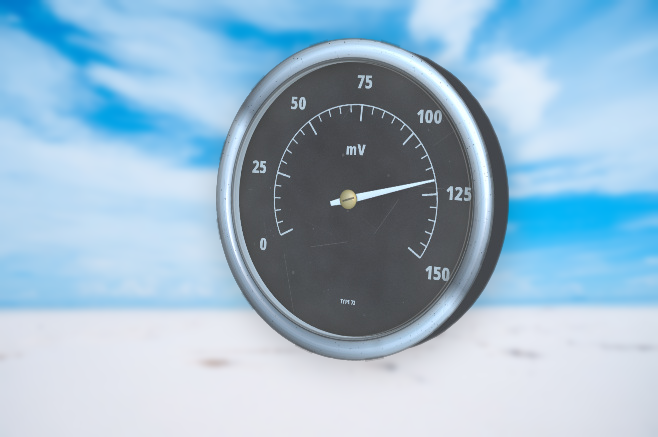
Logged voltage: 120 mV
